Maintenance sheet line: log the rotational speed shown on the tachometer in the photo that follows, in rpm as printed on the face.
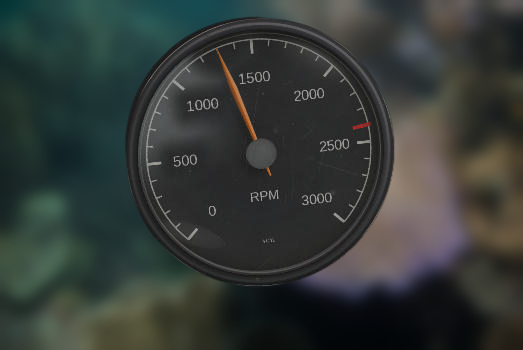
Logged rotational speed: 1300 rpm
